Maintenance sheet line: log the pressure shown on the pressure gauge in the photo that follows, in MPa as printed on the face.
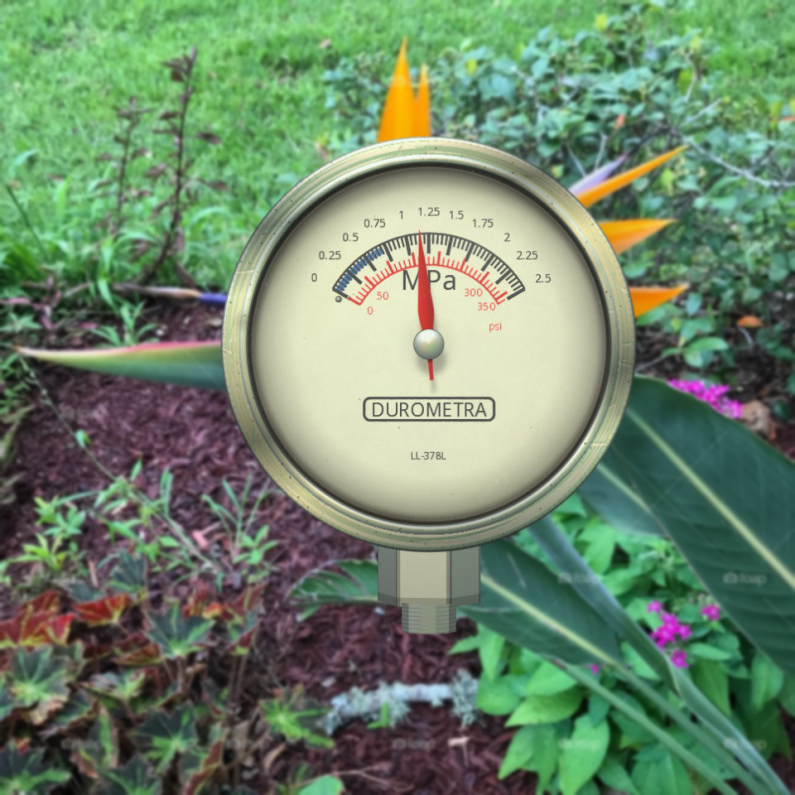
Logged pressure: 1.15 MPa
